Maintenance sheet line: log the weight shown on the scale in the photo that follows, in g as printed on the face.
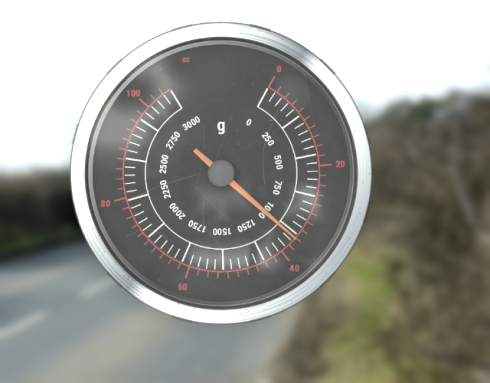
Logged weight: 1025 g
